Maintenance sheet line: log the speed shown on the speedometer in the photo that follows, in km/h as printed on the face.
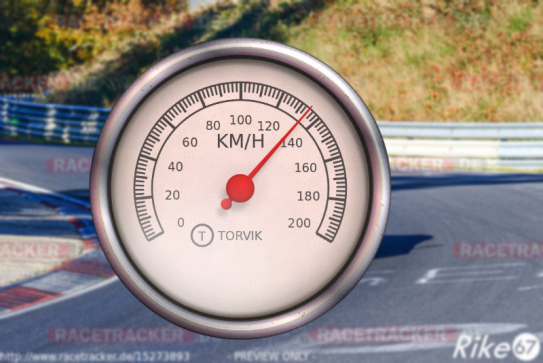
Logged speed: 134 km/h
